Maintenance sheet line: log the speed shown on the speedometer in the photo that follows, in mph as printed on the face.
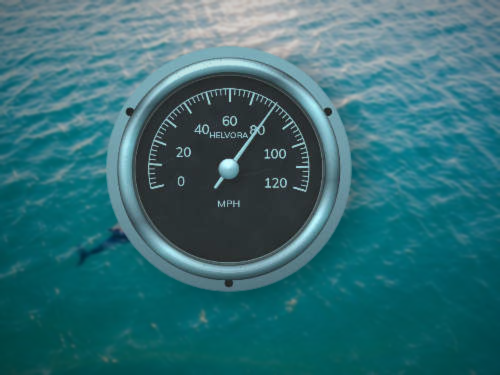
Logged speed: 80 mph
